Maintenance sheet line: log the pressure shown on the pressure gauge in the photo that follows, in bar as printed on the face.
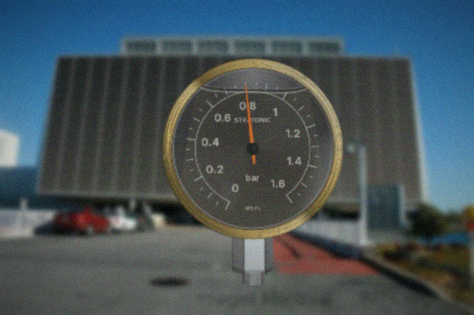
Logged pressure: 0.8 bar
